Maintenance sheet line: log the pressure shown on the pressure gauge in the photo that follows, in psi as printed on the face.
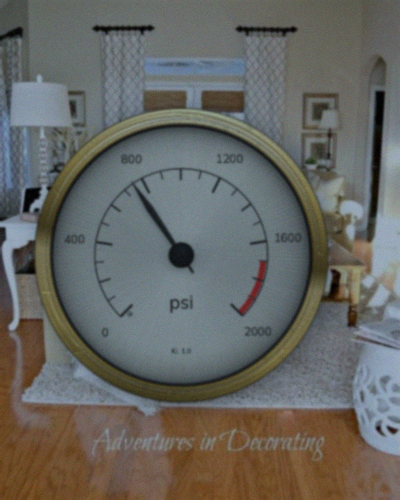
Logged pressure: 750 psi
